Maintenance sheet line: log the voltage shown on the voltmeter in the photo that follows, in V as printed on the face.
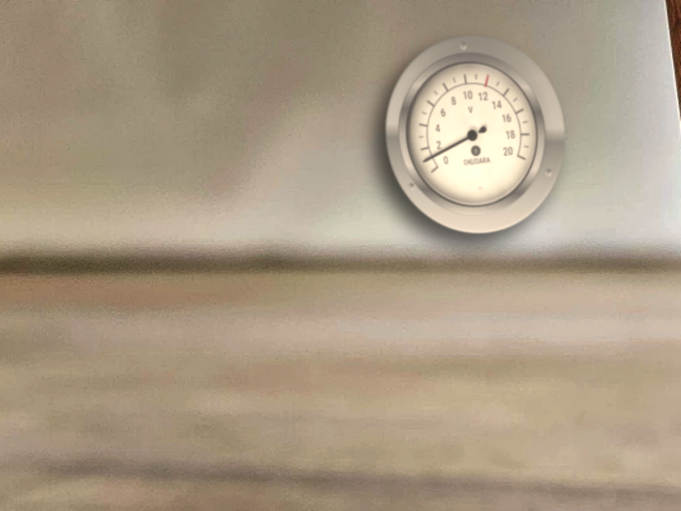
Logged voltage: 1 V
